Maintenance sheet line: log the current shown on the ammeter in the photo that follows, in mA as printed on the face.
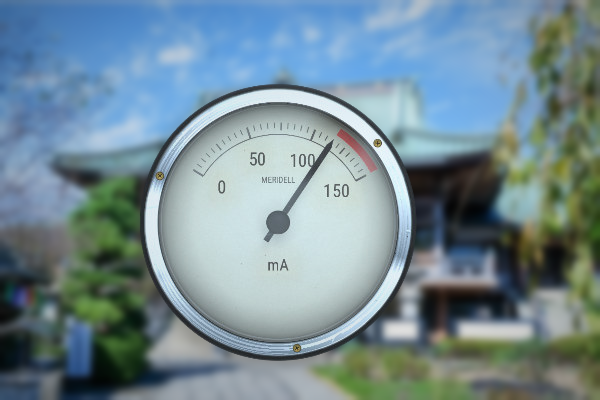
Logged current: 115 mA
